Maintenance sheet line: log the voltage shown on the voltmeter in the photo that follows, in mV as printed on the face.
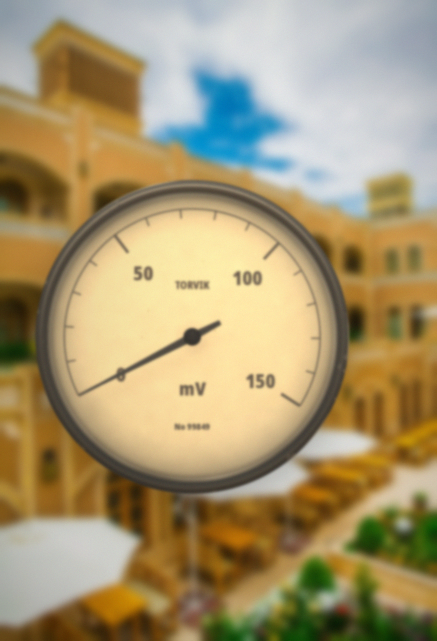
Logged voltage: 0 mV
